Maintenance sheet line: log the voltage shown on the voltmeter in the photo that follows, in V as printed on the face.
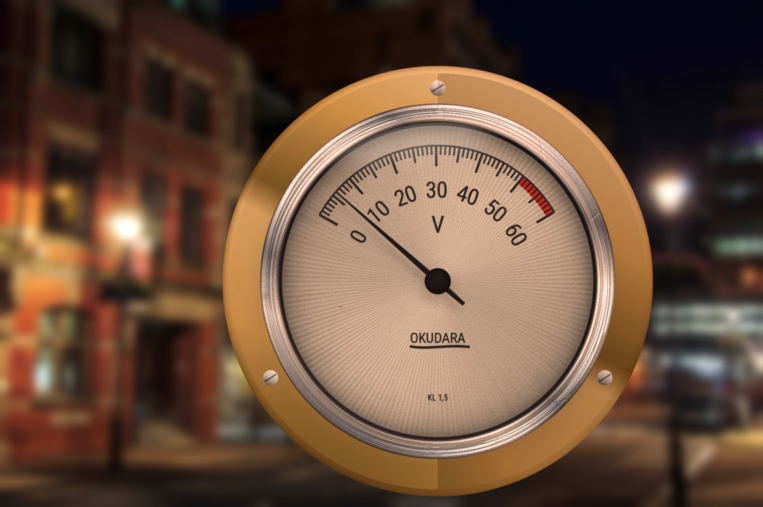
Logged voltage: 6 V
